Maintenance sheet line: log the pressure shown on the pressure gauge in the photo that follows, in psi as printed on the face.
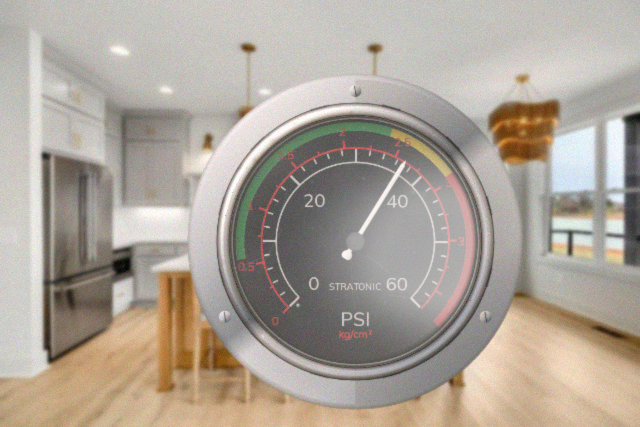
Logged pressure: 37 psi
